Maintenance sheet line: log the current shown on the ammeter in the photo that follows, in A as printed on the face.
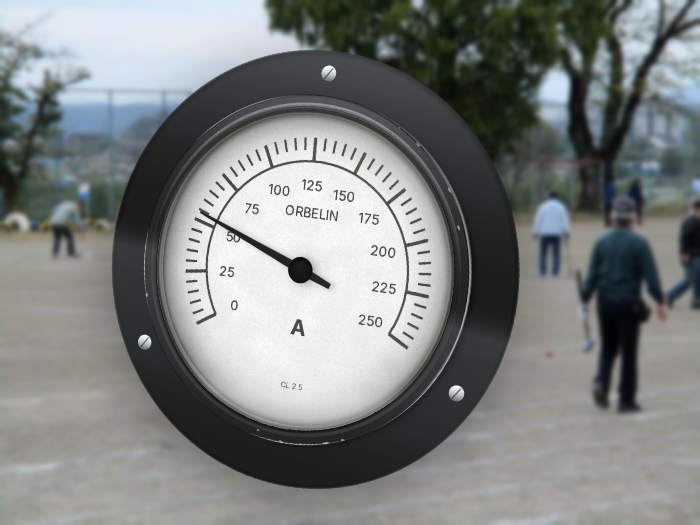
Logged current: 55 A
